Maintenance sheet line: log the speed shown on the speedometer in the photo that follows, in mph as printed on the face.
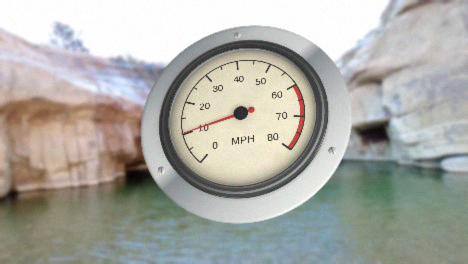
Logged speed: 10 mph
